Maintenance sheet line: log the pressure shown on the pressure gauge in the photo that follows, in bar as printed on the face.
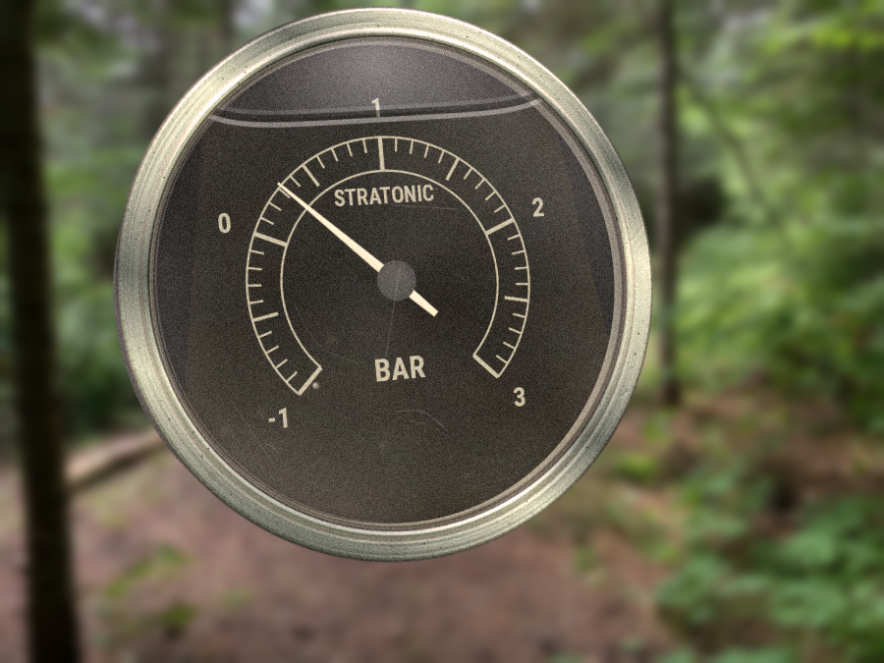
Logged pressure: 0.3 bar
